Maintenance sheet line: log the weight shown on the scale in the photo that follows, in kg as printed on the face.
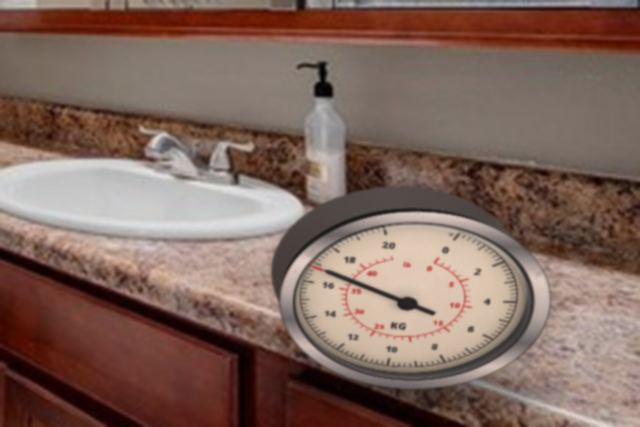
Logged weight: 17 kg
